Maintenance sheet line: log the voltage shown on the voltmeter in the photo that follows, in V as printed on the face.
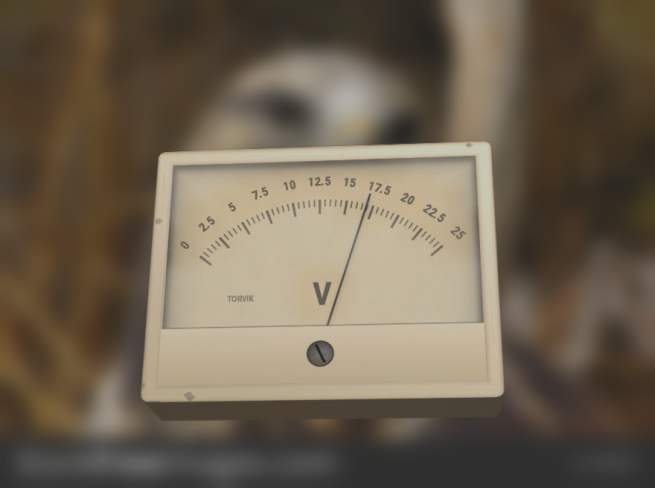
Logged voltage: 17 V
